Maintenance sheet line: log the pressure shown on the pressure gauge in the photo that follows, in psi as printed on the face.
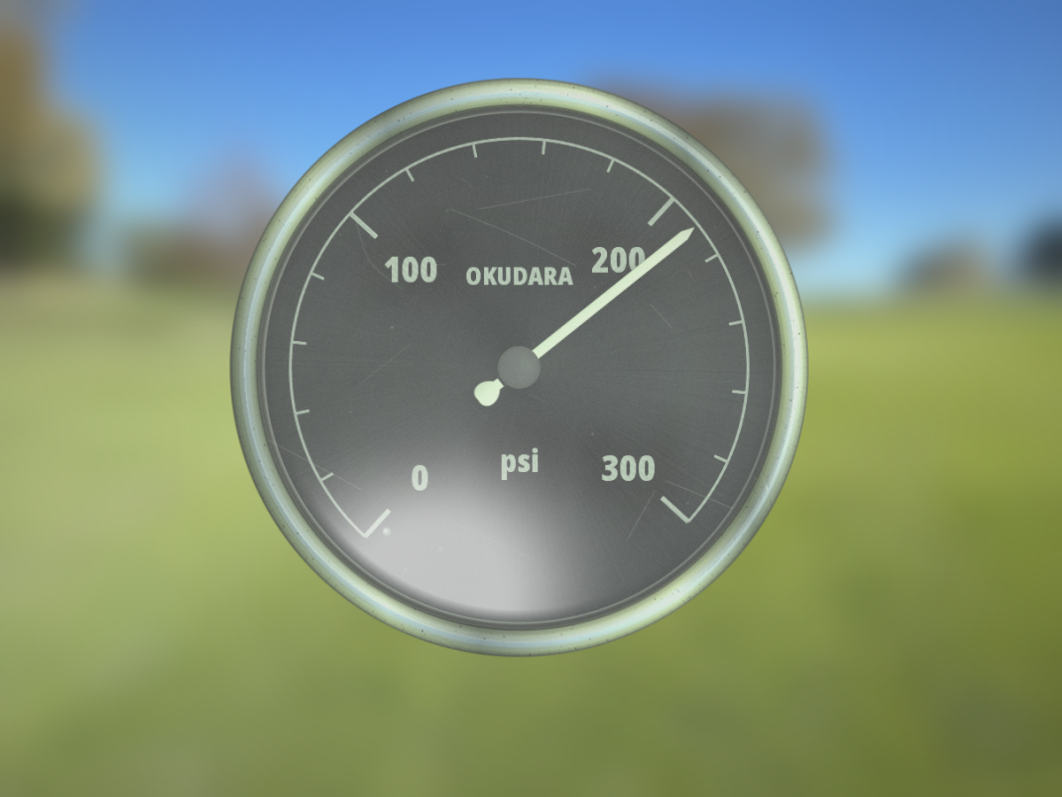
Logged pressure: 210 psi
